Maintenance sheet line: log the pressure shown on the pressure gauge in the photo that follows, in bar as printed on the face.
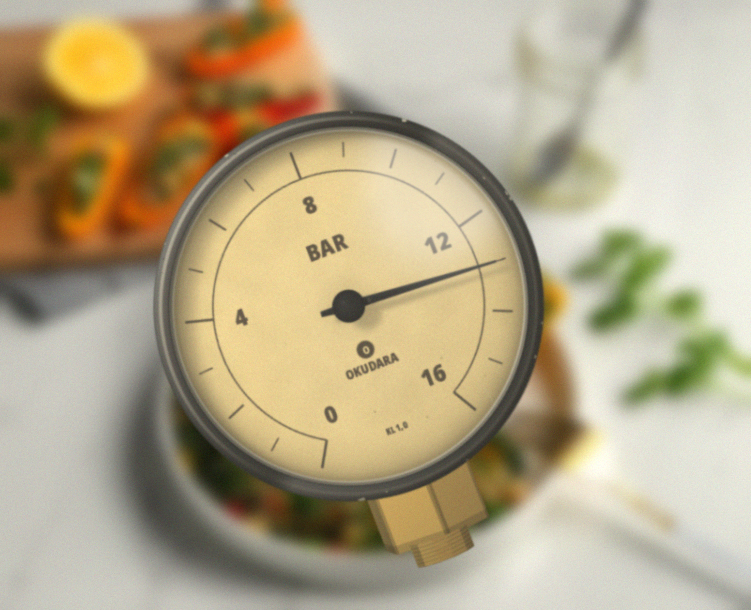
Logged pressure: 13 bar
